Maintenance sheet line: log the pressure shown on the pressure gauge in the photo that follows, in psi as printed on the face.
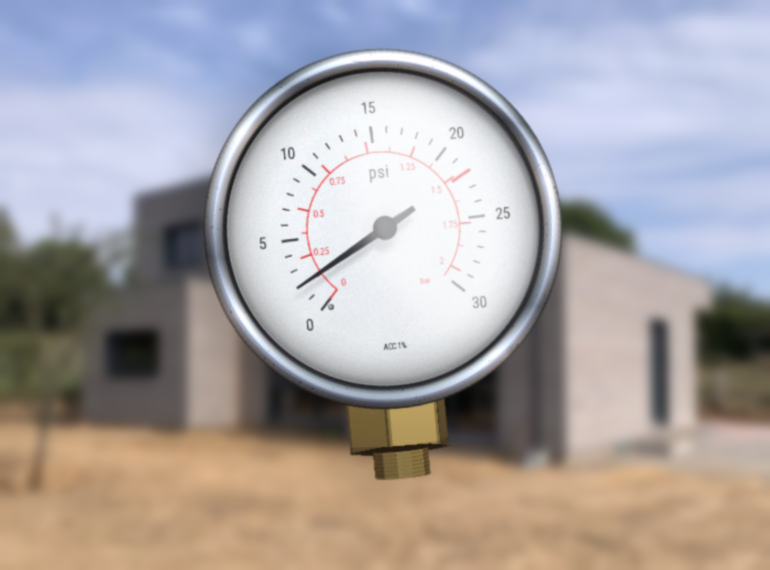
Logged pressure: 2 psi
